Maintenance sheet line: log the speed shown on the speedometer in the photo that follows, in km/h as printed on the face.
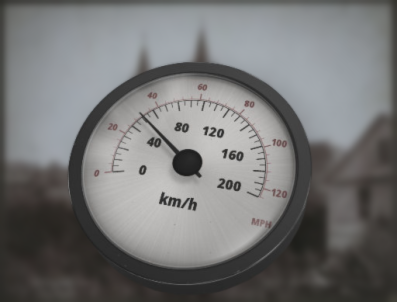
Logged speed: 50 km/h
